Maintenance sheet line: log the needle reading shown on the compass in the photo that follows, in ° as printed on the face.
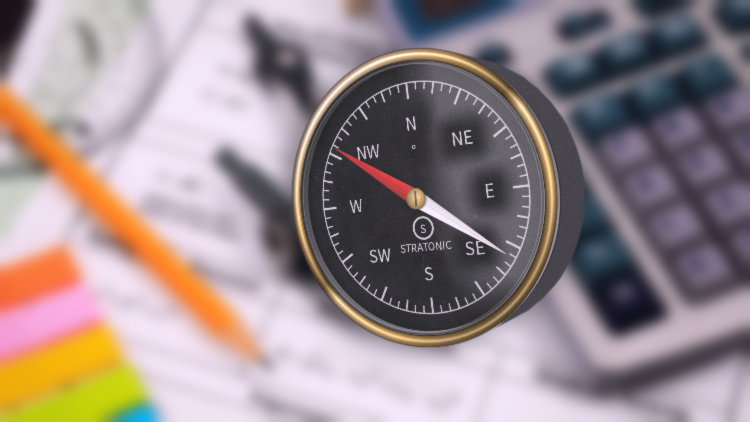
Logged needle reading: 305 °
